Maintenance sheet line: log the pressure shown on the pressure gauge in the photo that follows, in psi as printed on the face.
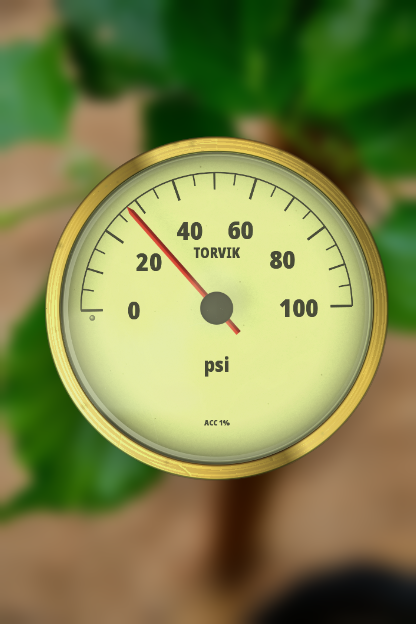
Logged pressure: 27.5 psi
